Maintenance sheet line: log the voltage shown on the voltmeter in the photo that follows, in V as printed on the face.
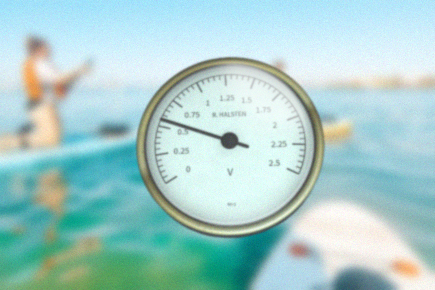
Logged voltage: 0.55 V
